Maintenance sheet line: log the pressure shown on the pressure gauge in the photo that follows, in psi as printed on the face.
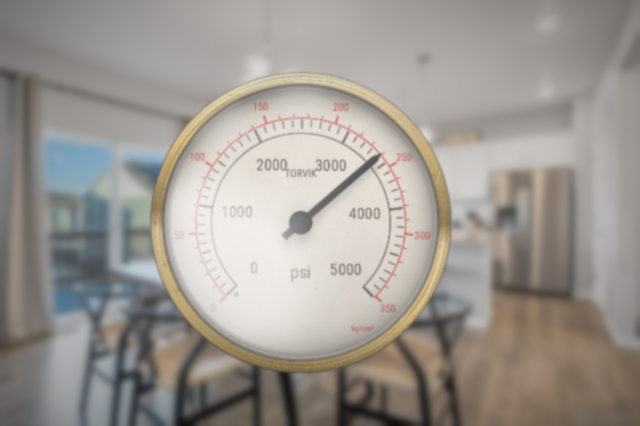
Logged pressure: 3400 psi
